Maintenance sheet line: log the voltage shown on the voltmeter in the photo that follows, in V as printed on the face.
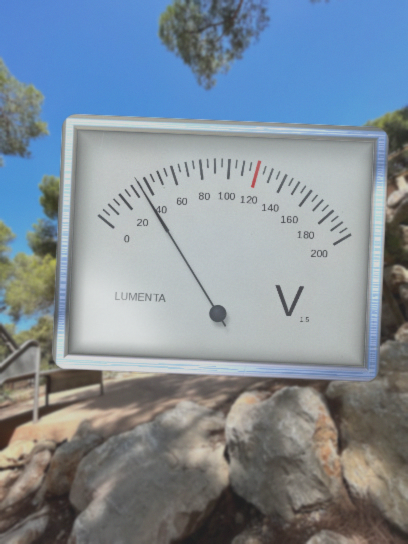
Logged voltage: 35 V
